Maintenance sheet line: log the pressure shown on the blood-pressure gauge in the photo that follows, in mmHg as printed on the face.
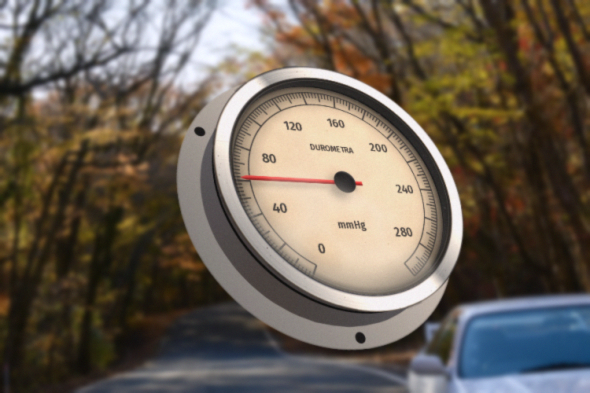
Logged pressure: 60 mmHg
